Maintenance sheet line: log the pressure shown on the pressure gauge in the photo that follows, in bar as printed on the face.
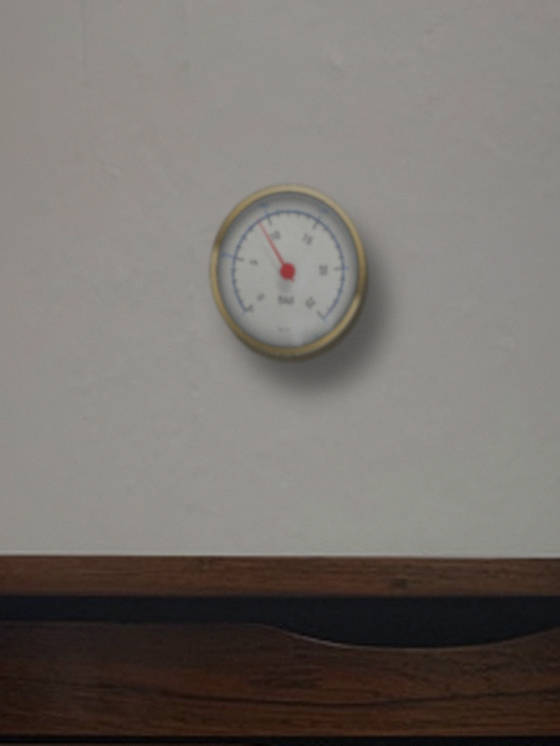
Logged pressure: 9 bar
